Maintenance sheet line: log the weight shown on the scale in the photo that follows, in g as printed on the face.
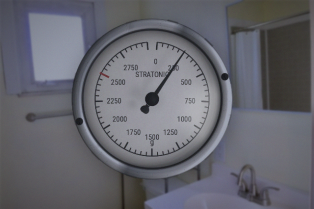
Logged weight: 250 g
